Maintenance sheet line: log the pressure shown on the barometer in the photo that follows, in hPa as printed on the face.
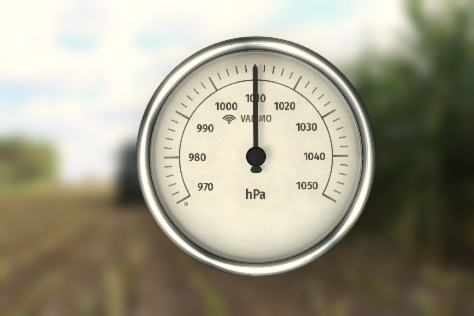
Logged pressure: 1010 hPa
